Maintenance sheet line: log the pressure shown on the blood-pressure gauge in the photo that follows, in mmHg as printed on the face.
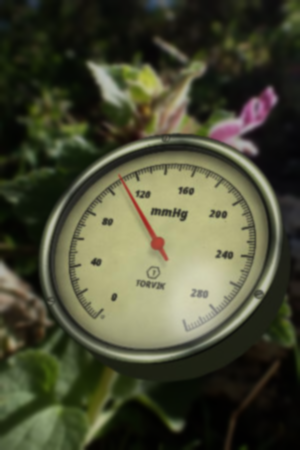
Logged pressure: 110 mmHg
